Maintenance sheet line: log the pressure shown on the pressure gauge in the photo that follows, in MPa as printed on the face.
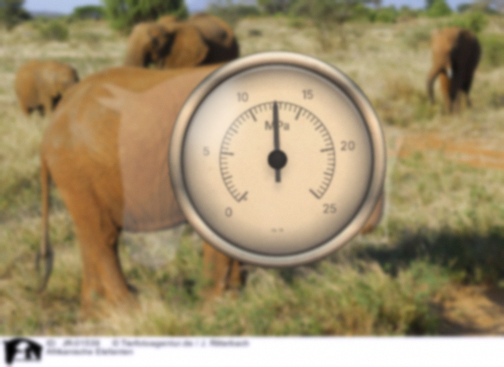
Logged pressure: 12.5 MPa
